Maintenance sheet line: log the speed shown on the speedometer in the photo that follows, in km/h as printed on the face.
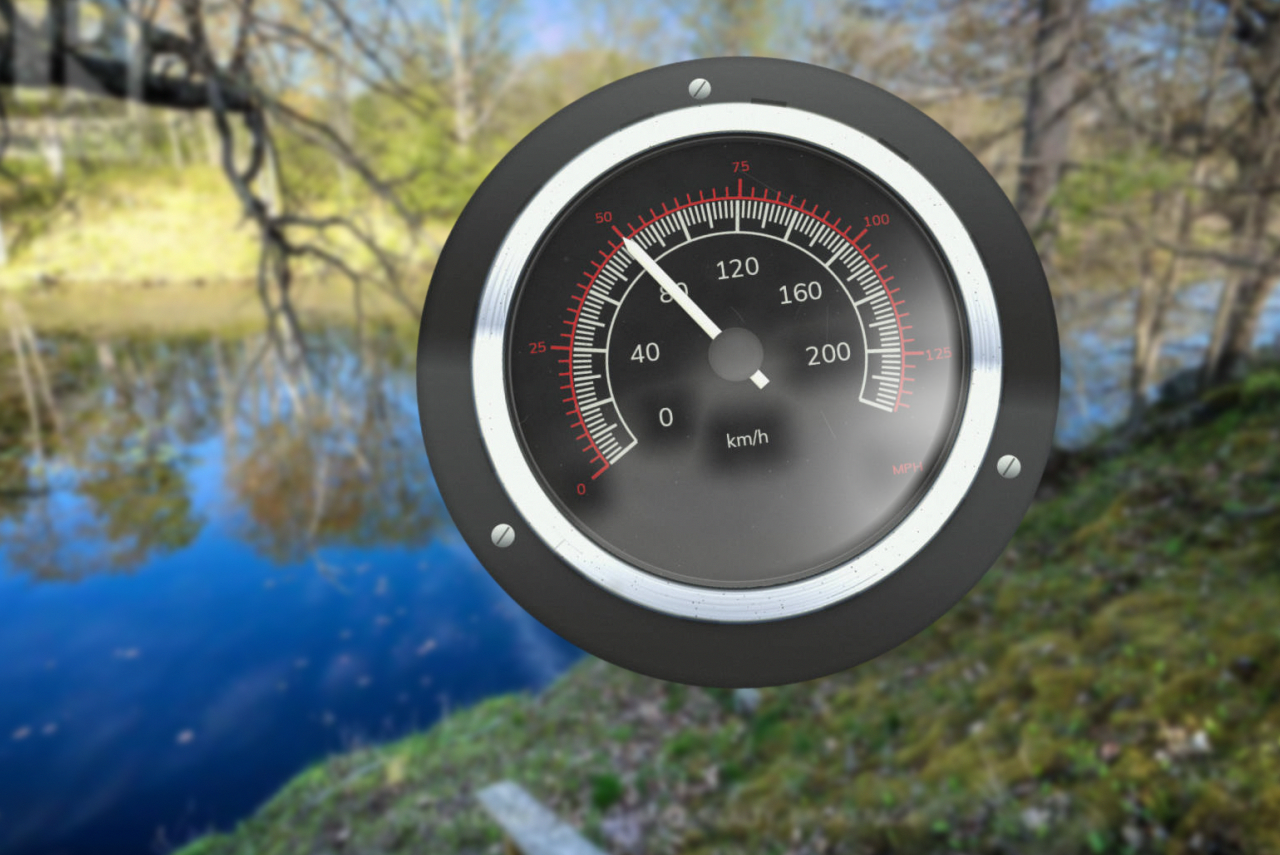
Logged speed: 80 km/h
